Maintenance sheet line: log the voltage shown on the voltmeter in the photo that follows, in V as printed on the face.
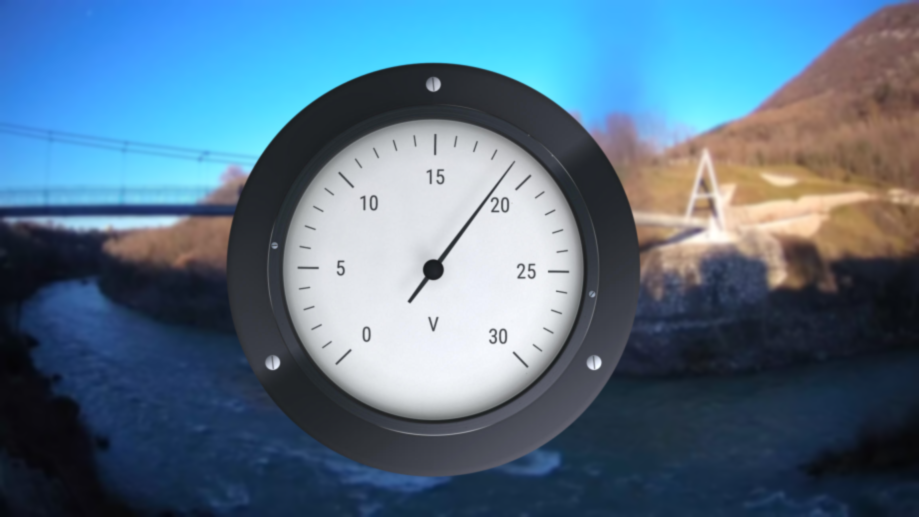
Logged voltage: 19 V
